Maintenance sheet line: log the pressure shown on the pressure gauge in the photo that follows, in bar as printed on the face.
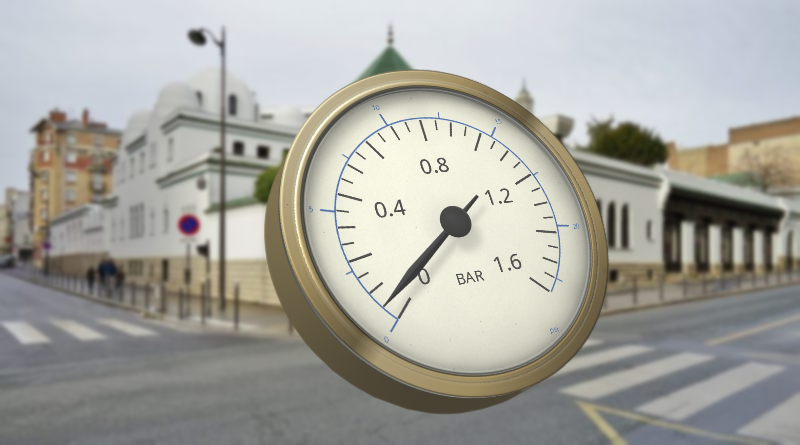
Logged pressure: 0.05 bar
